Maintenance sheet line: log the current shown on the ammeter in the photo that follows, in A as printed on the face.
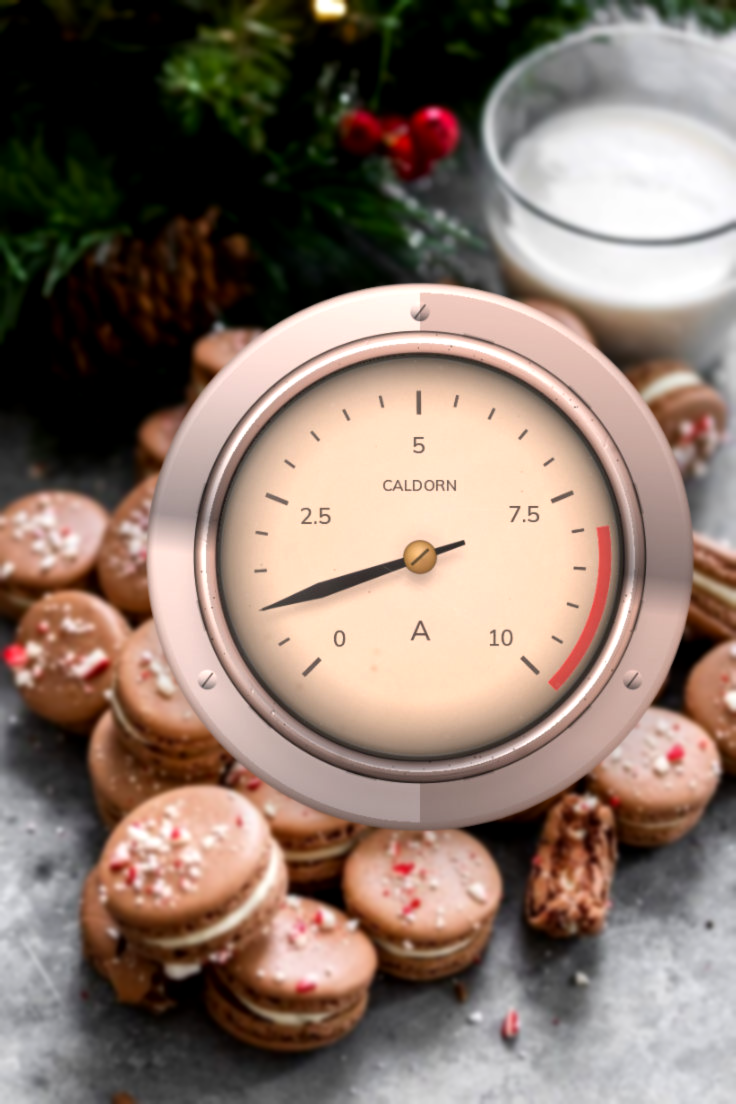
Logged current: 1 A
